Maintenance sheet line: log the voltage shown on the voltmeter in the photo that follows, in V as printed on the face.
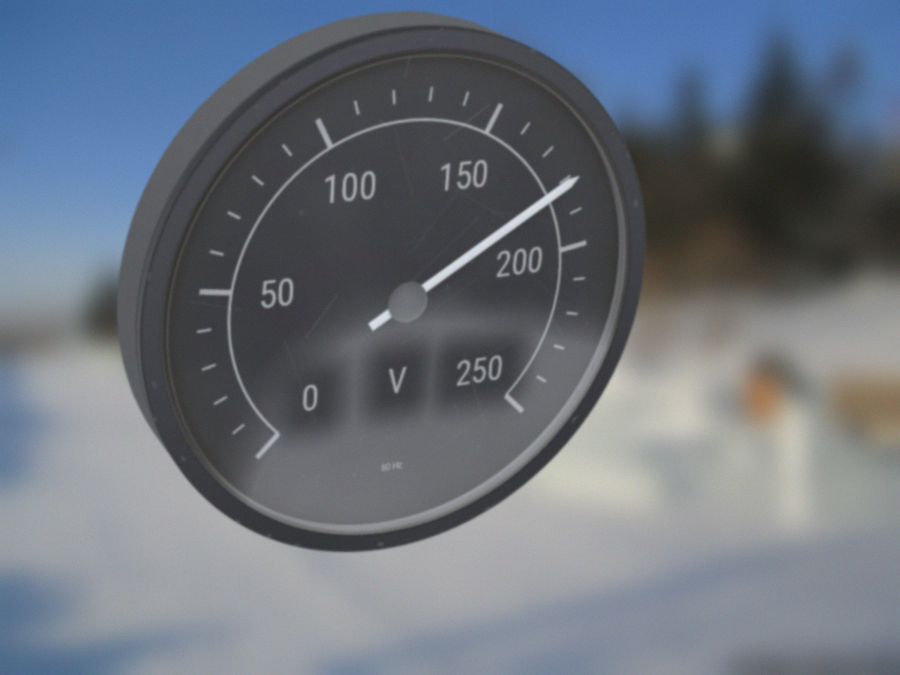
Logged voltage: 180 V
